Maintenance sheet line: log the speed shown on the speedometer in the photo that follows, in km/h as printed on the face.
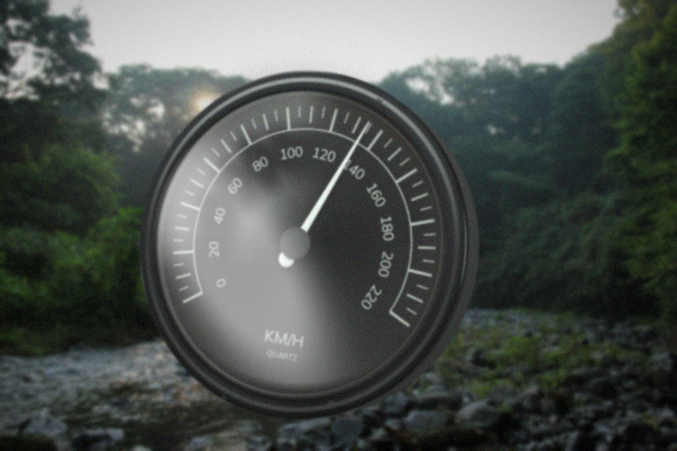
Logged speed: 135 km/h
